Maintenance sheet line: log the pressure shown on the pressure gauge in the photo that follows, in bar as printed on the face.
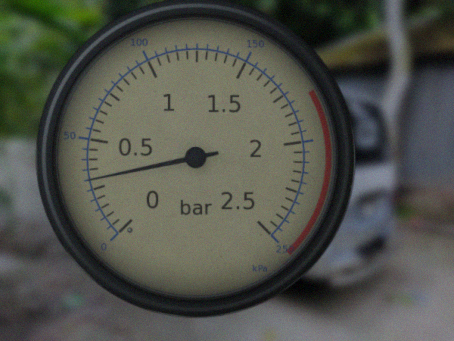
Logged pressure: 0.3 bar
